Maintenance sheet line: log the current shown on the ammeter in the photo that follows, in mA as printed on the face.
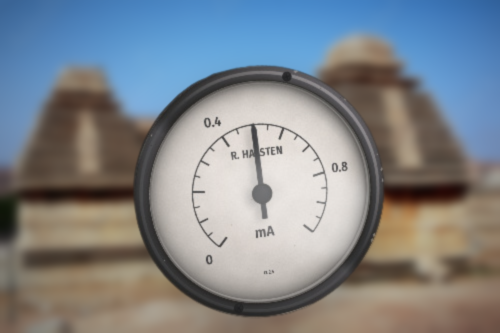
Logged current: 0.5 mA
